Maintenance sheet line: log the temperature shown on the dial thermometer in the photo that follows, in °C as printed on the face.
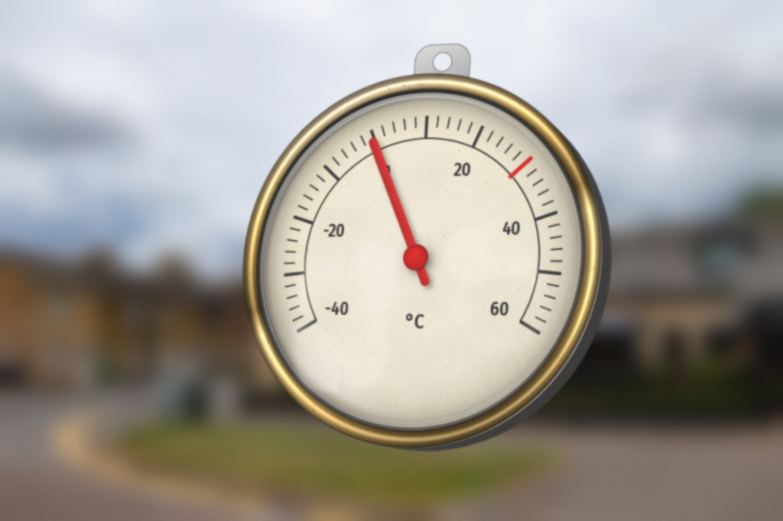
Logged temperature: 0 °C
